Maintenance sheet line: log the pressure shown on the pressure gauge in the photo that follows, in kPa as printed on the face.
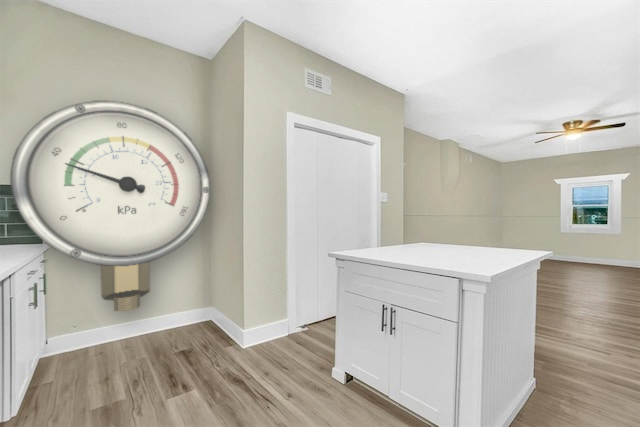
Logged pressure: 35 kPa
